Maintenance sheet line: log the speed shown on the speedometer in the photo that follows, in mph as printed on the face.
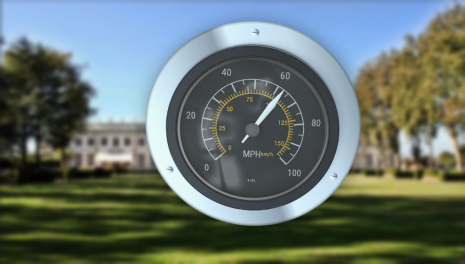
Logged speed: 62.5 mph
